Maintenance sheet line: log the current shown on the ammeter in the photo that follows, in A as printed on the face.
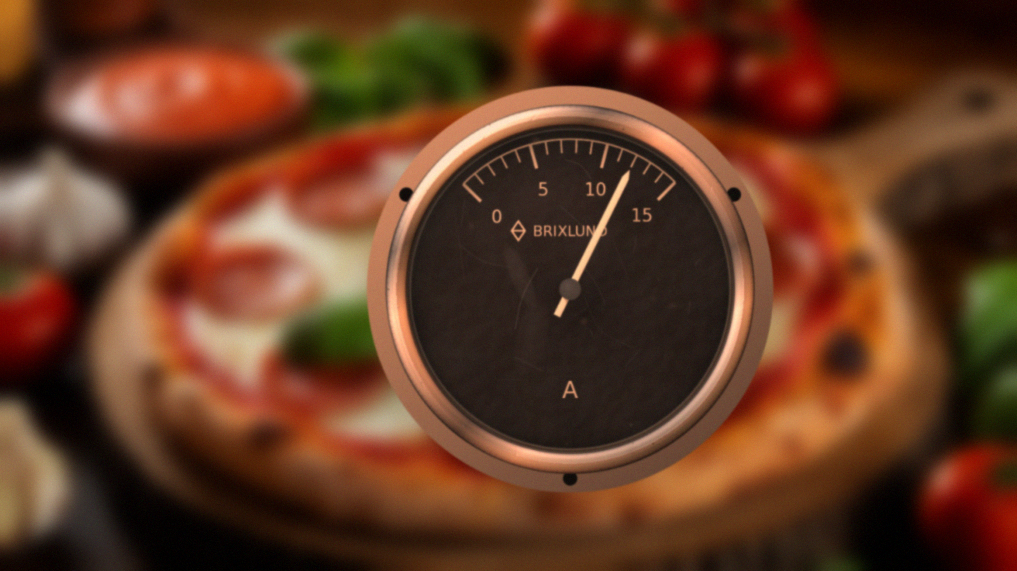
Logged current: 12 A
